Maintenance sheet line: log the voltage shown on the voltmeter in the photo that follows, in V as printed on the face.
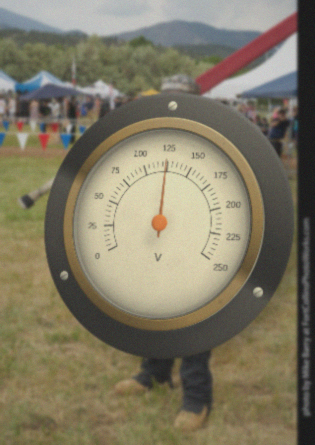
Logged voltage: 125 V
